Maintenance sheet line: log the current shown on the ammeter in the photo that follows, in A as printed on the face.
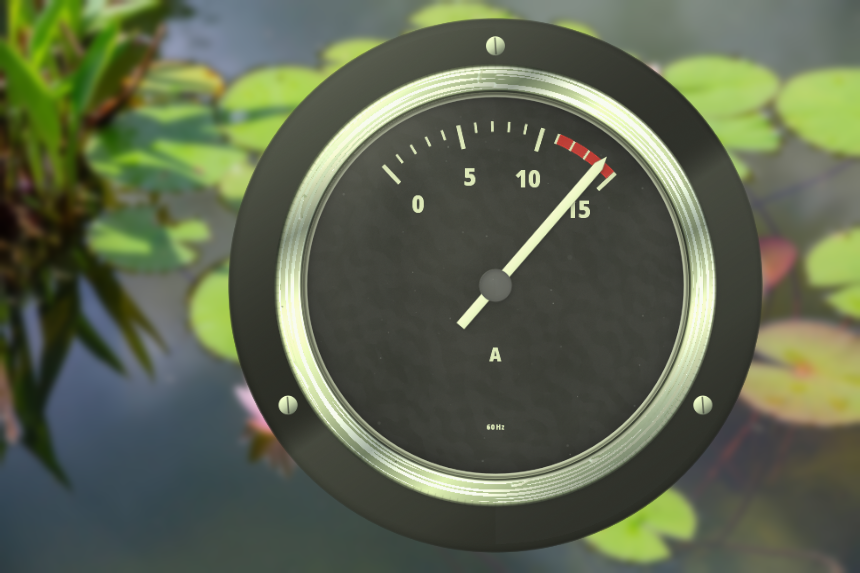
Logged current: 14 A
